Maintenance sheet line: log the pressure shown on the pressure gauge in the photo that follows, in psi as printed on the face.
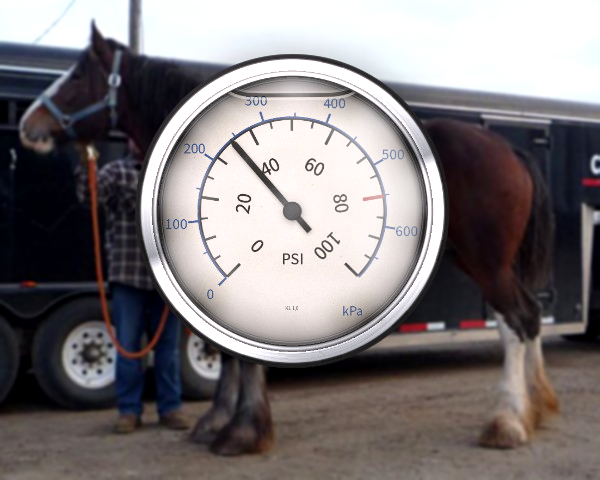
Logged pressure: 35 psi
